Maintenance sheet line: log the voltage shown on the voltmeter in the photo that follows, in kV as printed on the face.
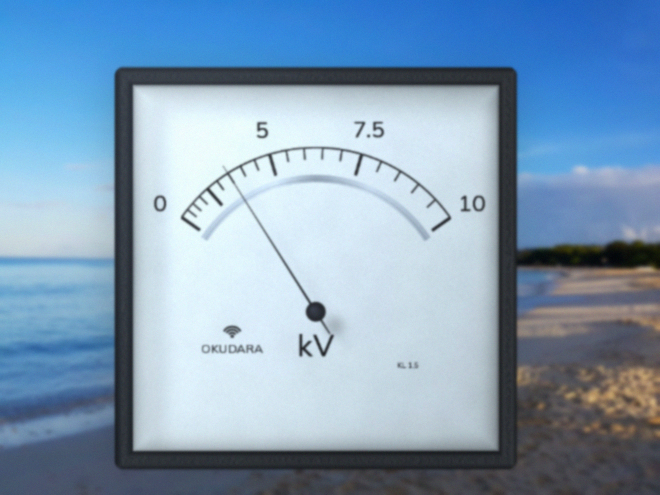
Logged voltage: 3.5 kV
